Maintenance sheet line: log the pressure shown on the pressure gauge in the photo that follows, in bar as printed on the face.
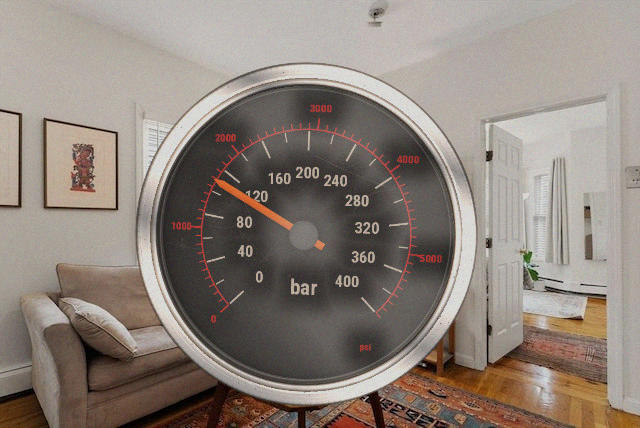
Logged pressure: 110 bar
